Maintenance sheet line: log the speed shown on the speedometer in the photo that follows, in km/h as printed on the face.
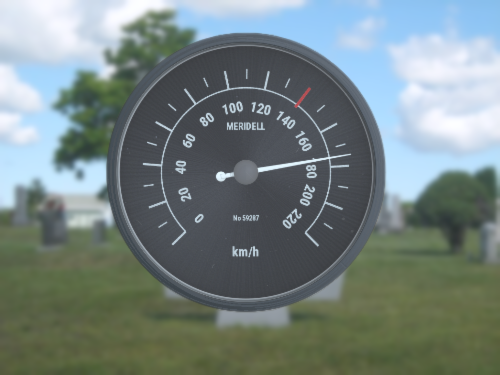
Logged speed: 175 km/h
